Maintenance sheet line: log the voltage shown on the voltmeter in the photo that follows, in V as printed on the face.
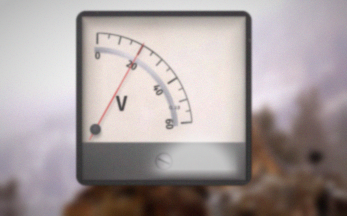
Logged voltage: 20 V
